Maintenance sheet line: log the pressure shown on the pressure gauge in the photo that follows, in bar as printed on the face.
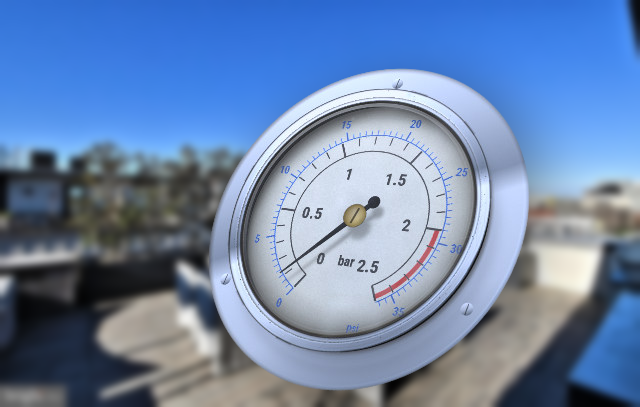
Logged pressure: 0.1 bar
